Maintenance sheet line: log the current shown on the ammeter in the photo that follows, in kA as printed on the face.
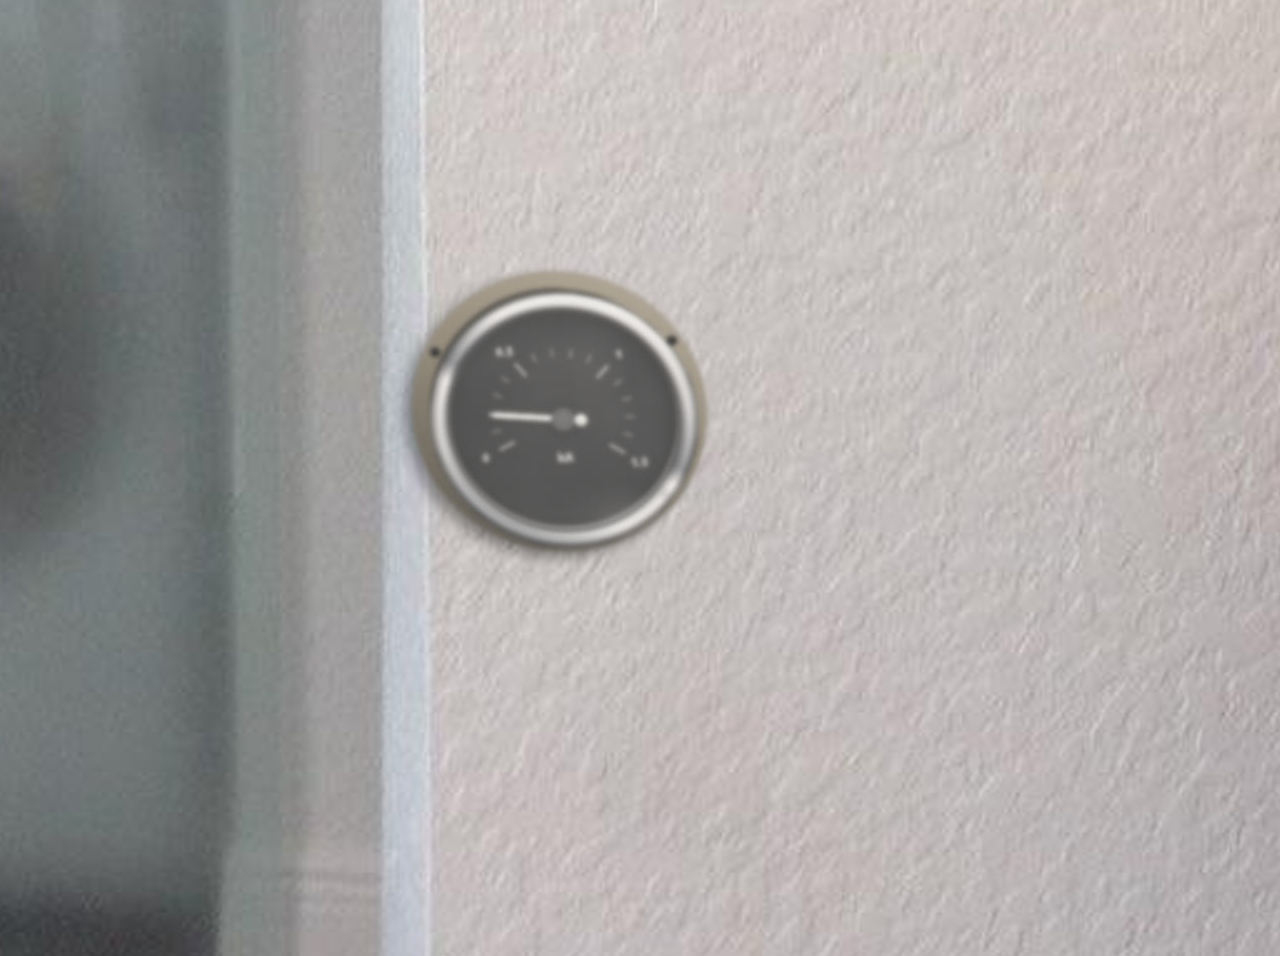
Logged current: 0.2 kA
